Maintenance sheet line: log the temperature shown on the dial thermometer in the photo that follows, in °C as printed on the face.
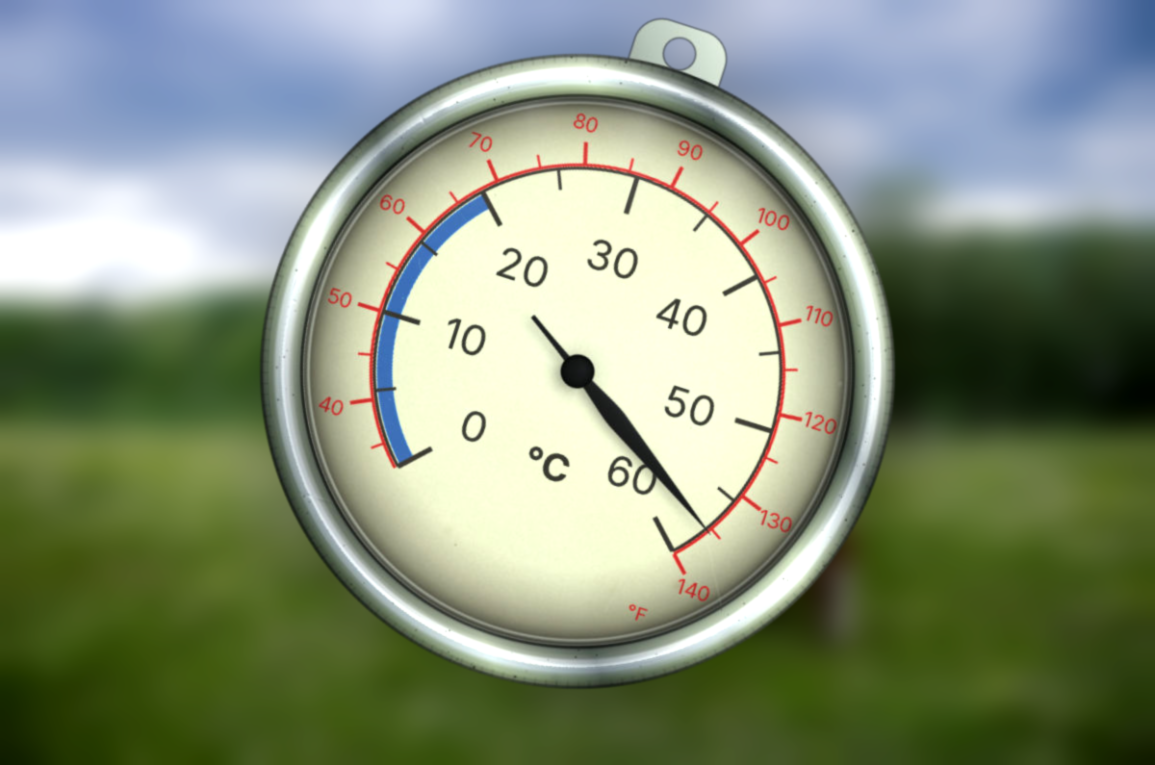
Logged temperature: 57.5 °C
